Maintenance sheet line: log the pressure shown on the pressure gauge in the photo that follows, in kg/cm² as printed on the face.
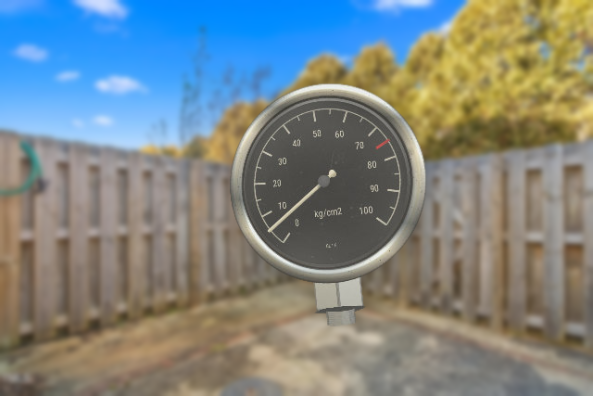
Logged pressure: 5 kg/cm²
